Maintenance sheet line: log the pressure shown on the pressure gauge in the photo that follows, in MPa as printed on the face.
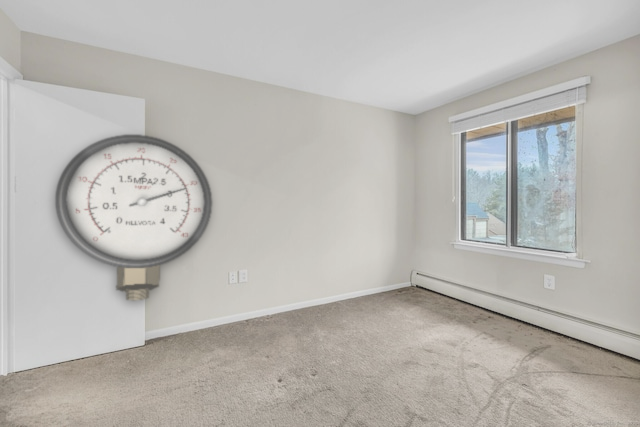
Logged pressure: 3 MPa
